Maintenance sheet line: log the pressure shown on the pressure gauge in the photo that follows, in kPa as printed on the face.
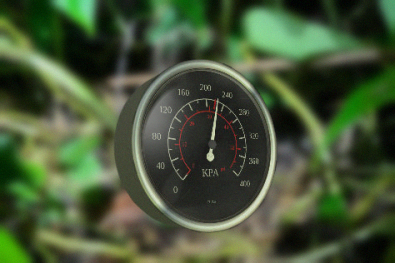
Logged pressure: 220 kPa
